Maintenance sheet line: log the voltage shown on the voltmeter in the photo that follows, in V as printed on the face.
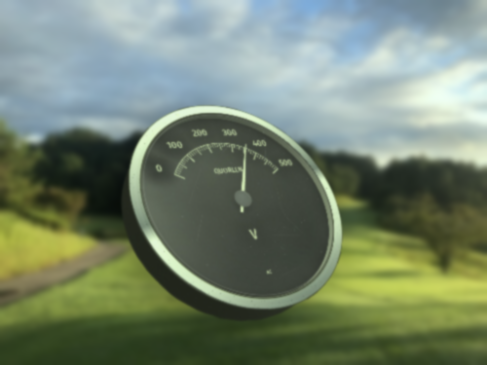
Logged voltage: 350 V
